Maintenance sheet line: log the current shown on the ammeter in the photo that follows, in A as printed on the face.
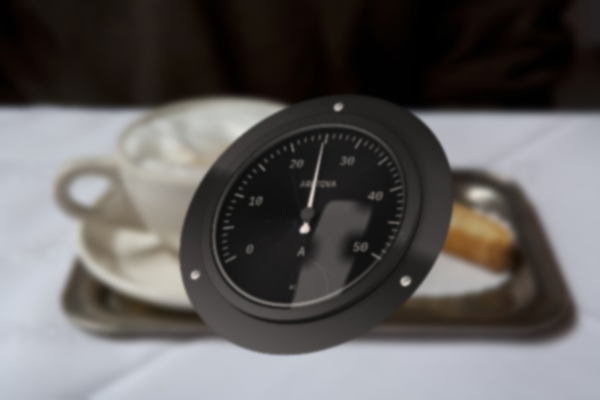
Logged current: 25 A
